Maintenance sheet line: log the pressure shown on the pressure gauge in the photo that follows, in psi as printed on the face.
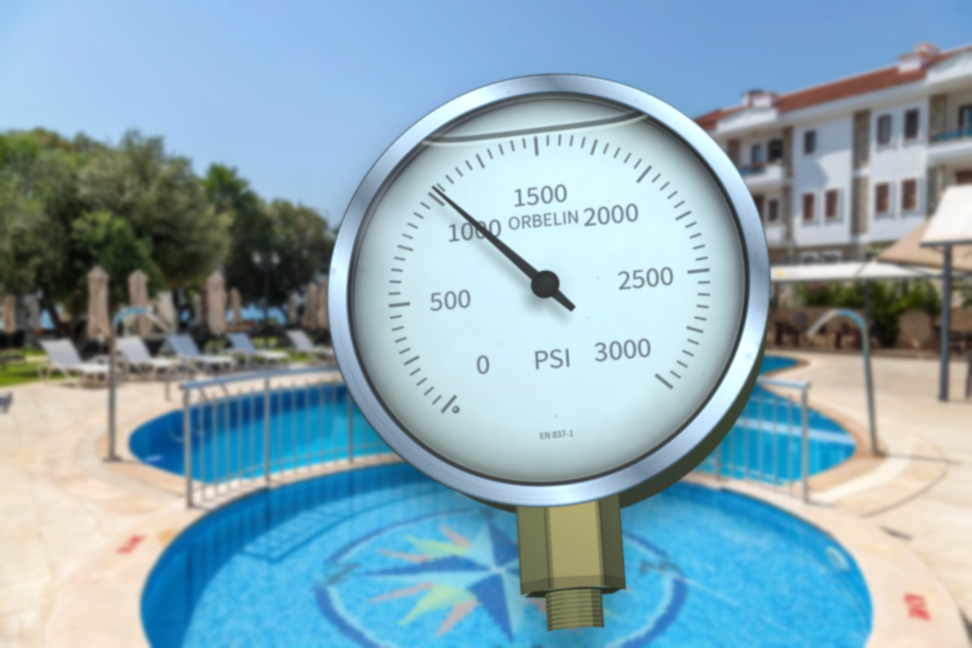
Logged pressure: 1025 psi
